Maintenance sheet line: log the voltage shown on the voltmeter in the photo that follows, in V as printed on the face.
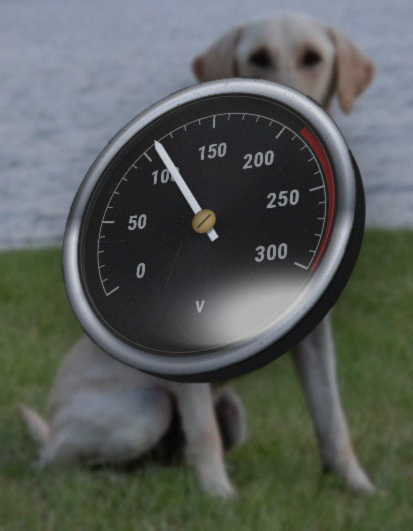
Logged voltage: 110 V
